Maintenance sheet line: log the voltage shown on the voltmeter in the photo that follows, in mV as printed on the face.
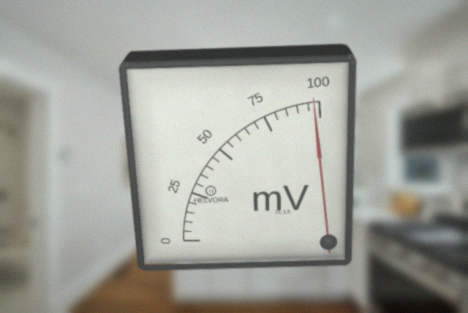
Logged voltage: 97.5 mV
